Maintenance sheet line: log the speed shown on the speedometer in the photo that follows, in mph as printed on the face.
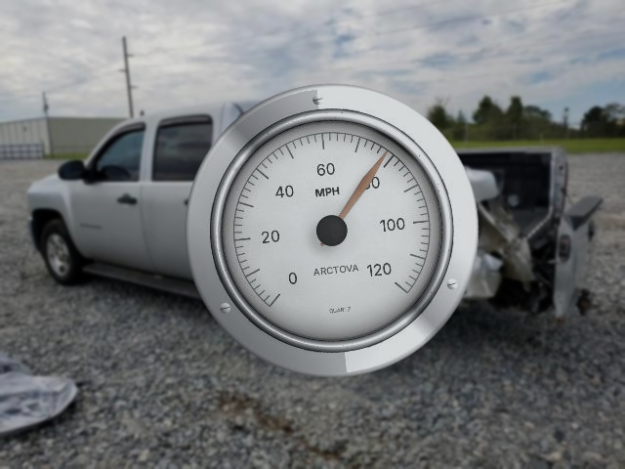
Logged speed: 78 mph
